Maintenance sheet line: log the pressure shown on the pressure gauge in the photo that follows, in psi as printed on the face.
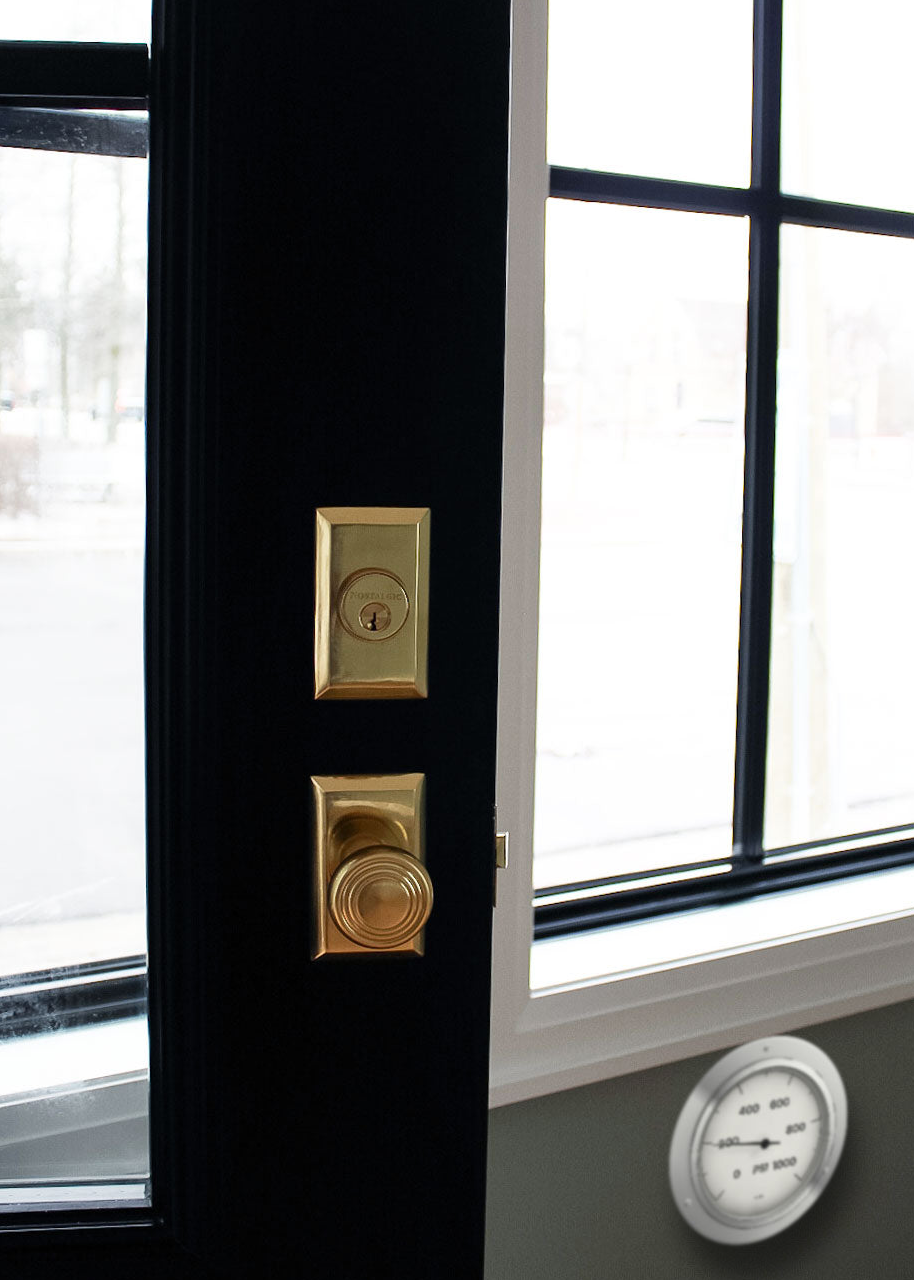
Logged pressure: 200 psi
